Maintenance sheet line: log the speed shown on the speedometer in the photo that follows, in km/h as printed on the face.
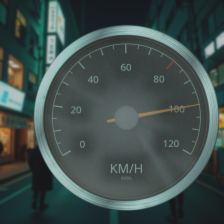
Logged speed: 100 km/h
